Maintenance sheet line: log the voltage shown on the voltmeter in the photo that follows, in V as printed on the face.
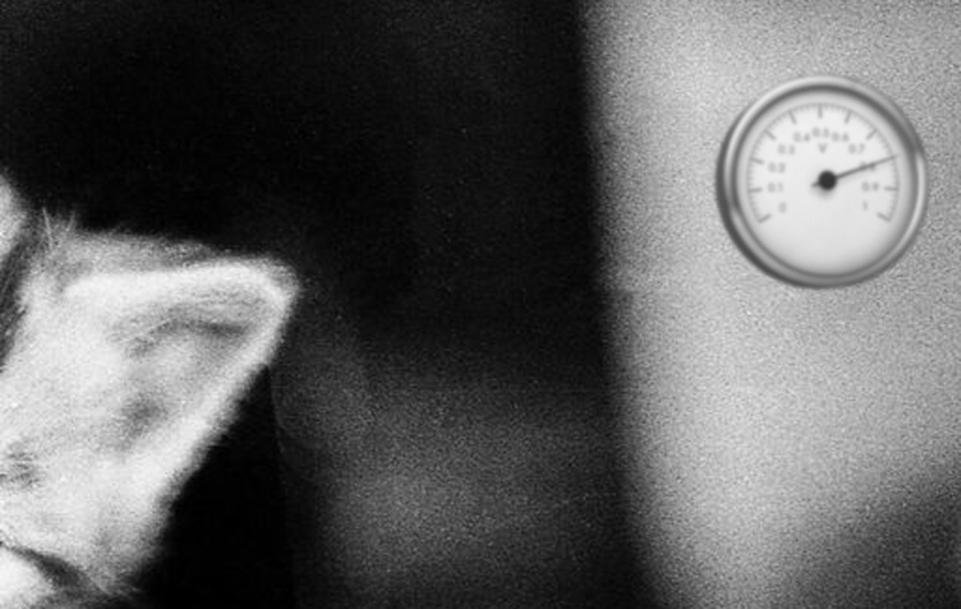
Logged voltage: 0.8 V
